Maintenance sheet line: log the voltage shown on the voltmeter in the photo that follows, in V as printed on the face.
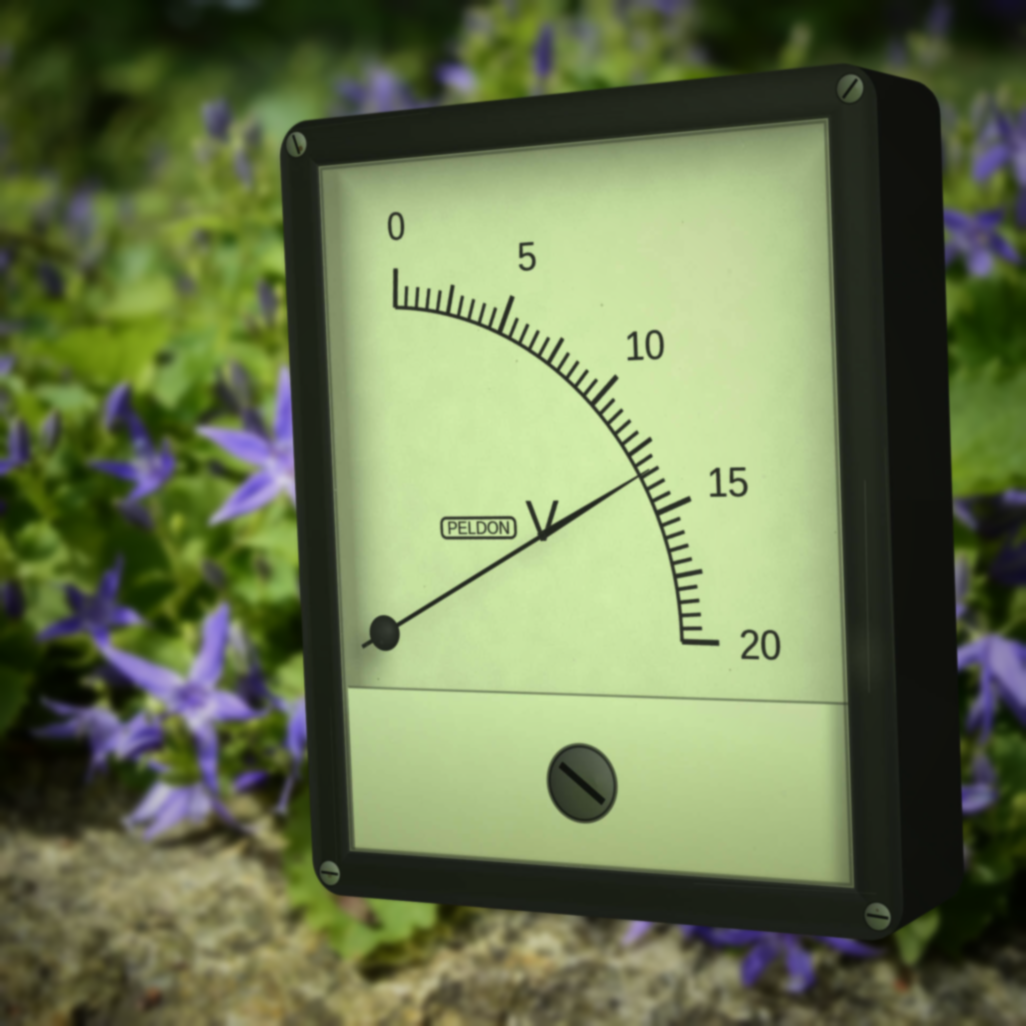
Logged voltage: 13.5 V
